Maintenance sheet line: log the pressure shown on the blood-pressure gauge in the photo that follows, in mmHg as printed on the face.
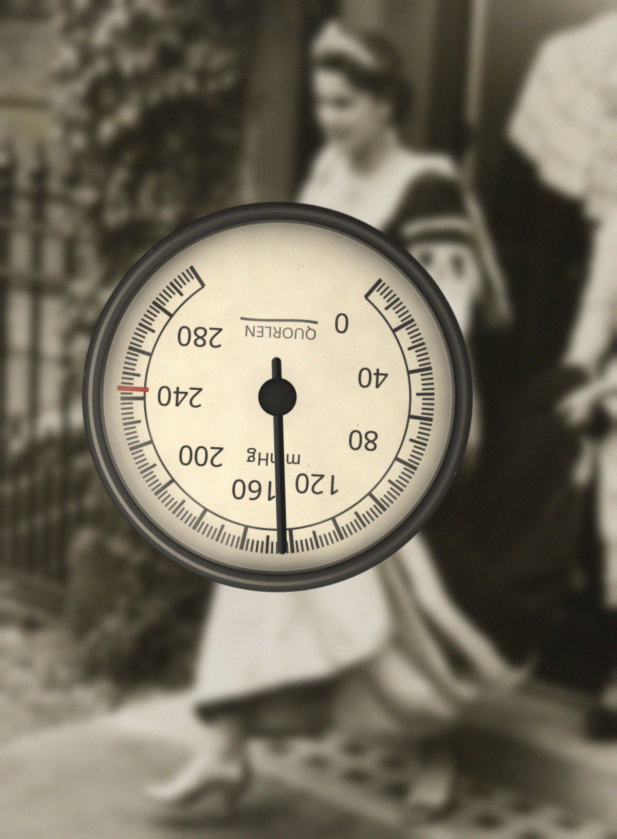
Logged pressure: 144 mmHg
